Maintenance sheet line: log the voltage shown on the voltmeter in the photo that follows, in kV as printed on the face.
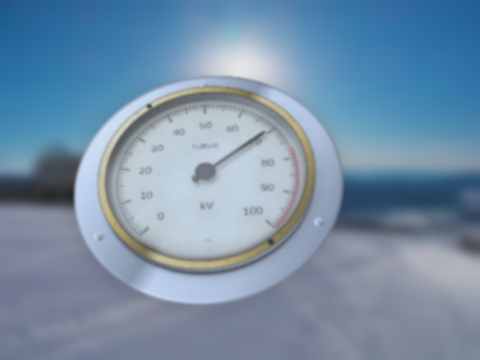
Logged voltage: 70 kV
